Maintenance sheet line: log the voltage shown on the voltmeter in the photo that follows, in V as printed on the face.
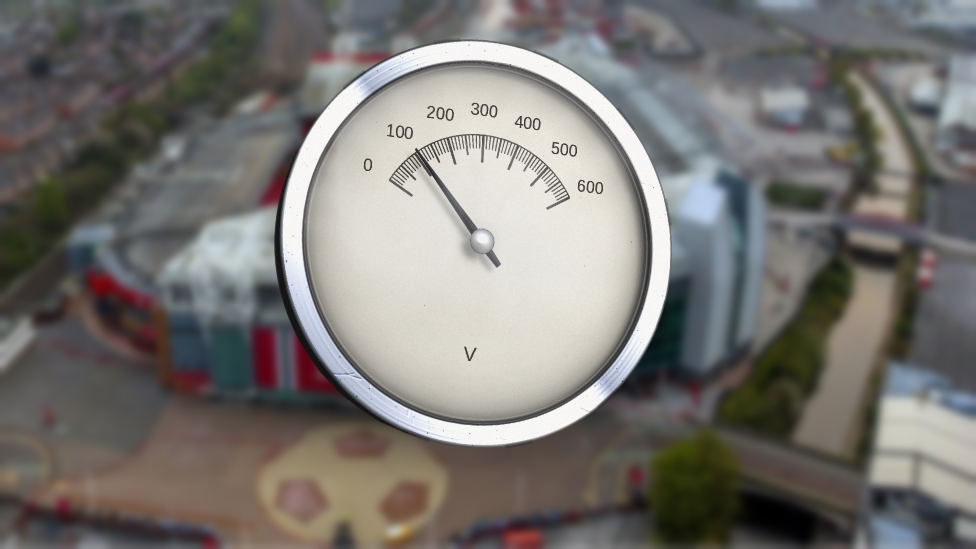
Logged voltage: 100 V
